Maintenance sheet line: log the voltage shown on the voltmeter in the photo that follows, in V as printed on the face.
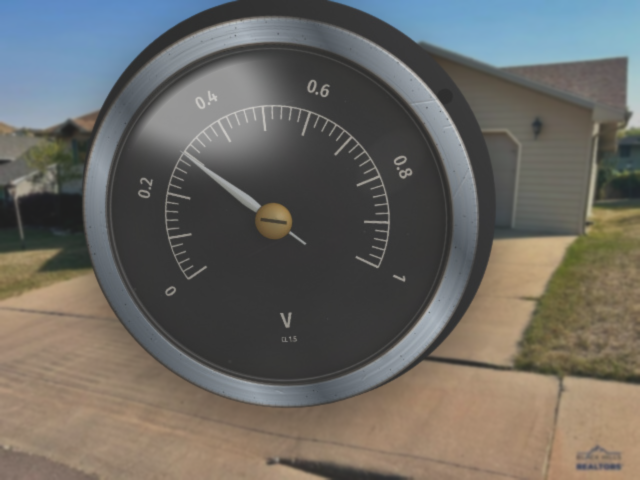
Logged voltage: 0.3 V
